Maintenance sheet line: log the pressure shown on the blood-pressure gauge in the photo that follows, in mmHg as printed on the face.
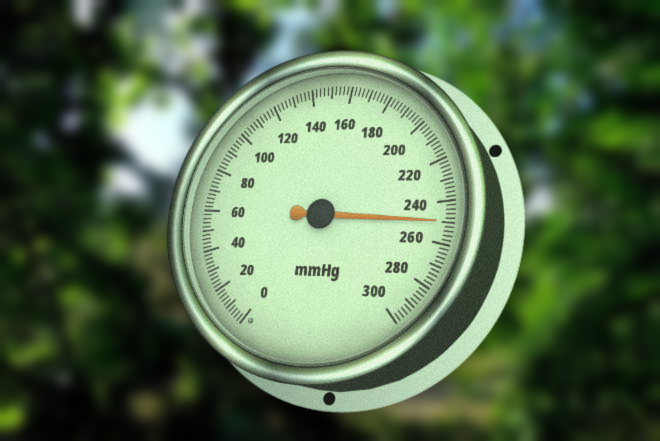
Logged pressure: 250 mmHg
